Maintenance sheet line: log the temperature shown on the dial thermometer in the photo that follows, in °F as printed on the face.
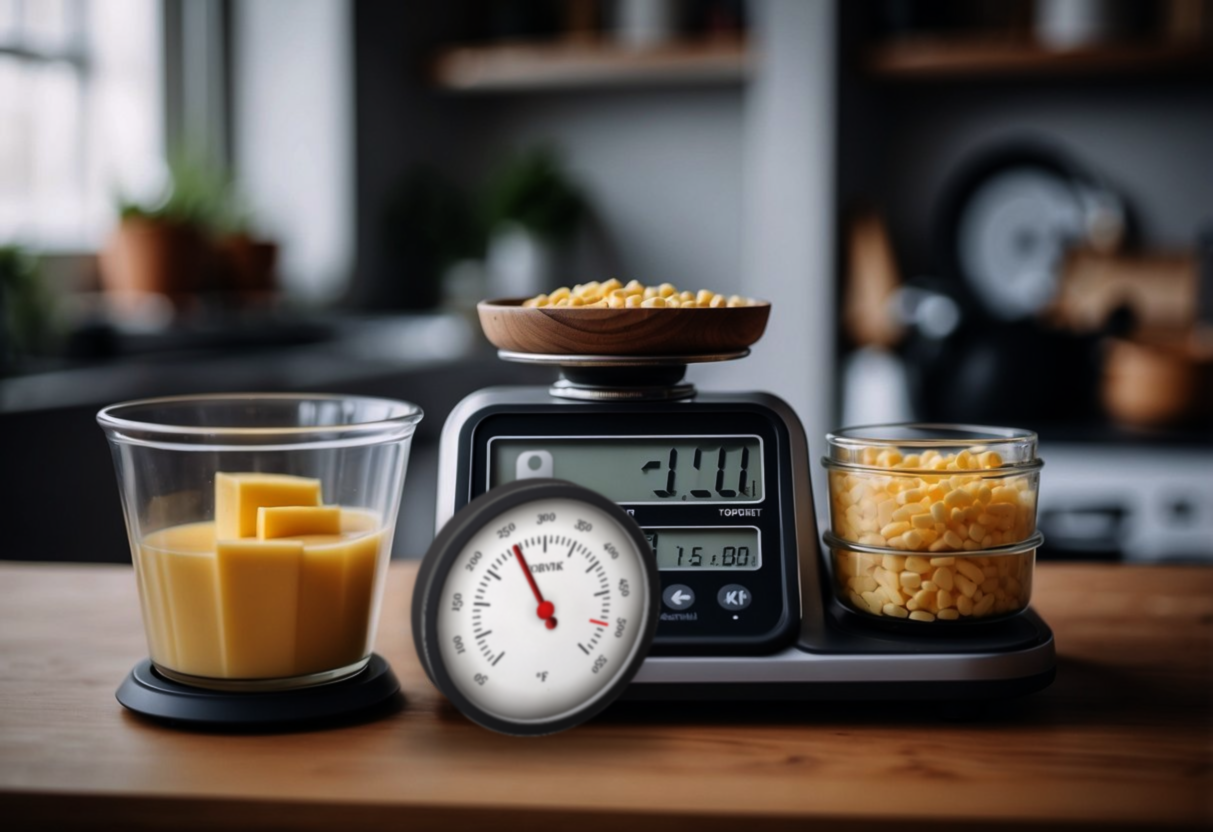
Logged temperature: 250 °F
